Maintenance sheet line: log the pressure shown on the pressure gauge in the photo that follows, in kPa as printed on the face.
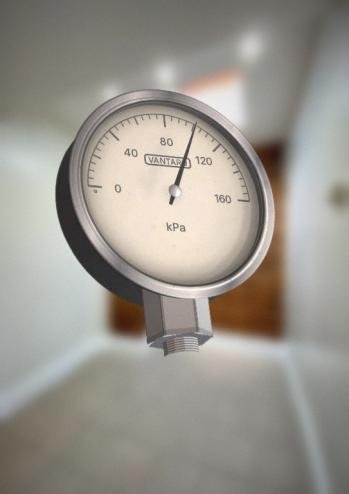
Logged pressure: 100 kPa
